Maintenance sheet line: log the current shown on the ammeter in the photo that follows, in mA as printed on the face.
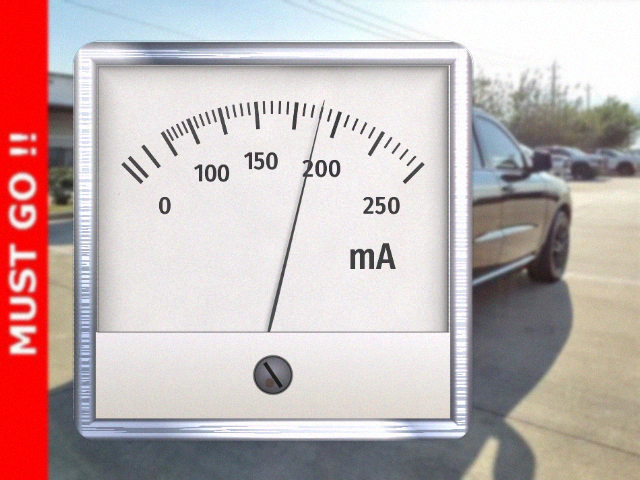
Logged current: 190 mA
